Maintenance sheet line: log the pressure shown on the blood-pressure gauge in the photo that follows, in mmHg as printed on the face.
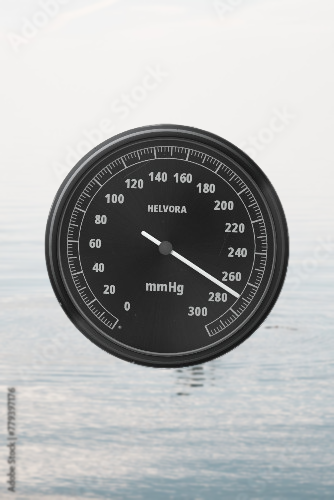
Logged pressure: 270 mmHg
